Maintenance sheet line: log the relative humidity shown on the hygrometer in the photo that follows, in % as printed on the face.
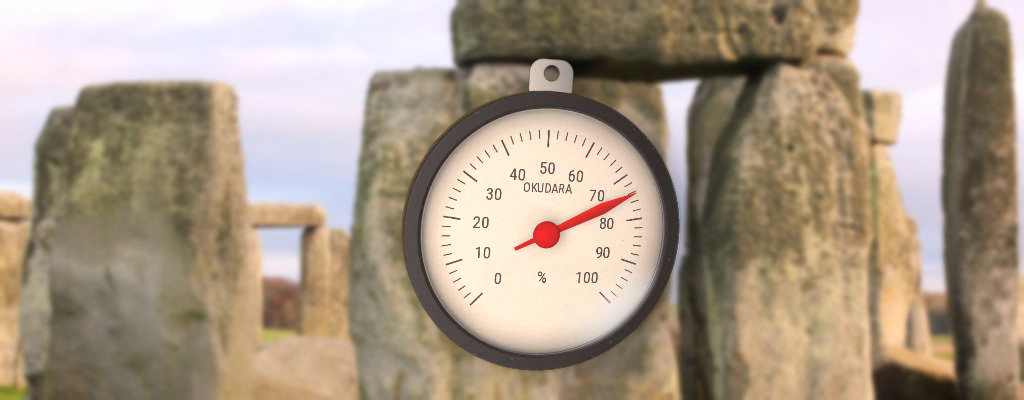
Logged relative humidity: 74 %
